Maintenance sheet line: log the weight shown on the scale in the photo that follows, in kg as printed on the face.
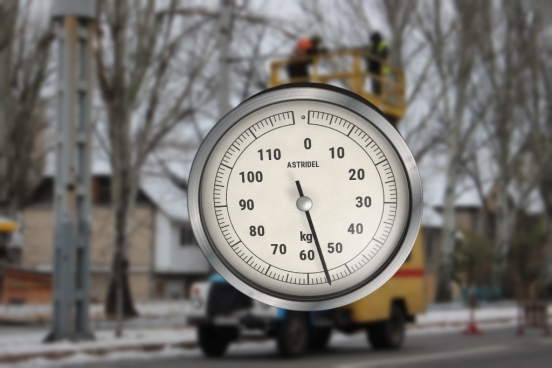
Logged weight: 55 kg
